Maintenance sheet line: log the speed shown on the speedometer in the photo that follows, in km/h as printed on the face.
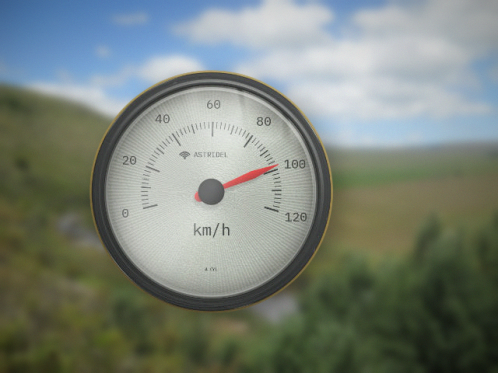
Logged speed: 98 km/h
